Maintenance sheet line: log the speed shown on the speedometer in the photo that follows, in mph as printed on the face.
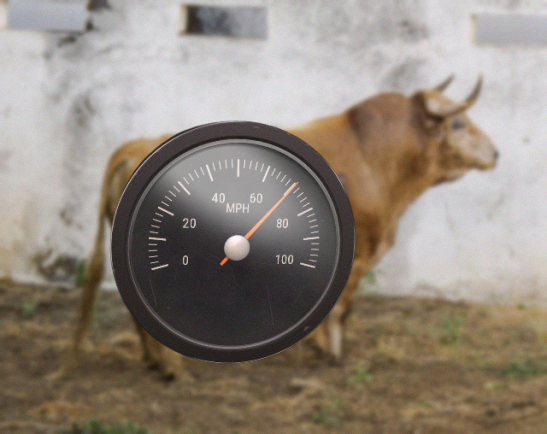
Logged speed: 70 mph
